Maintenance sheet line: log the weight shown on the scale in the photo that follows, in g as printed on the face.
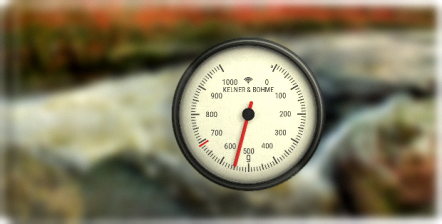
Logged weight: 550 g
